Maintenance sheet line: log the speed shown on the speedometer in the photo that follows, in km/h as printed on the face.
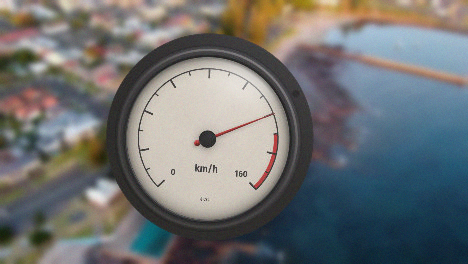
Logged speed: 120 km/h
